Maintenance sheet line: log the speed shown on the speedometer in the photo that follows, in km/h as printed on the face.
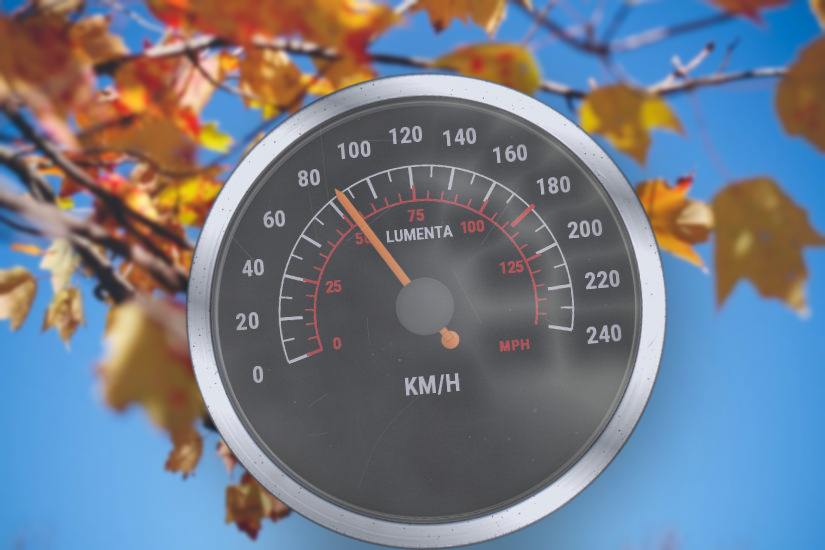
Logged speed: 85 km/h
